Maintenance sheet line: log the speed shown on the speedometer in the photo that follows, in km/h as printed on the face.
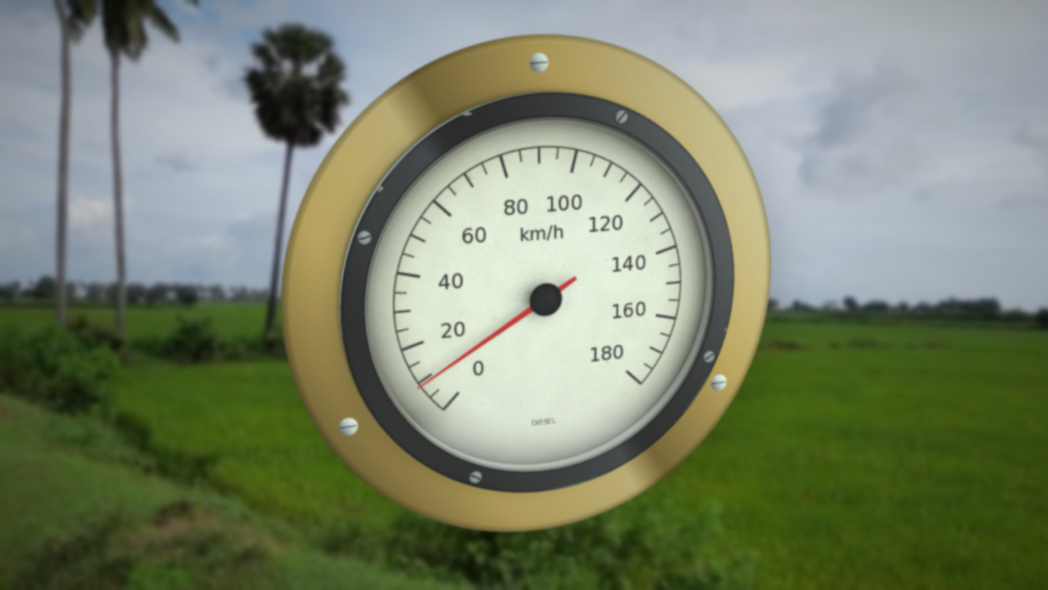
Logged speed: 10 km/h
